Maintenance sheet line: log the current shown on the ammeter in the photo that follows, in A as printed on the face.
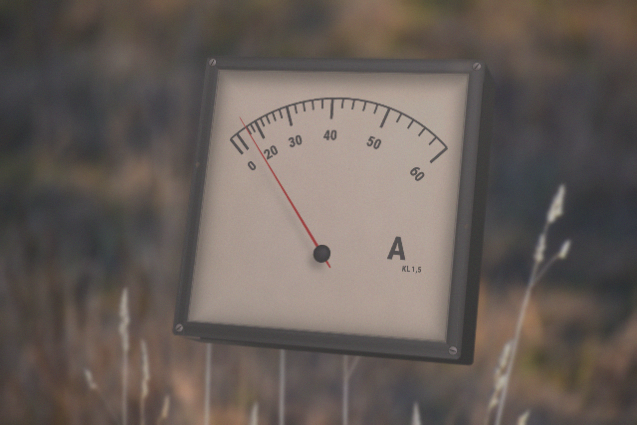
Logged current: 16 A
